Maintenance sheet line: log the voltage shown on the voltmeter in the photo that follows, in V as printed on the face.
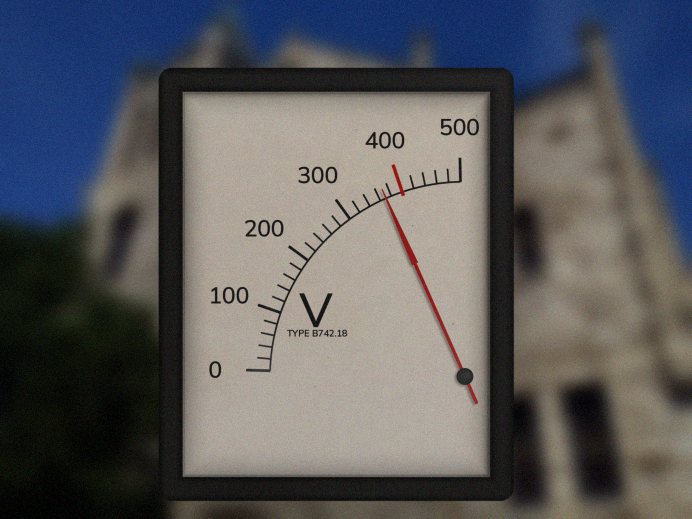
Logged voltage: 370 V
